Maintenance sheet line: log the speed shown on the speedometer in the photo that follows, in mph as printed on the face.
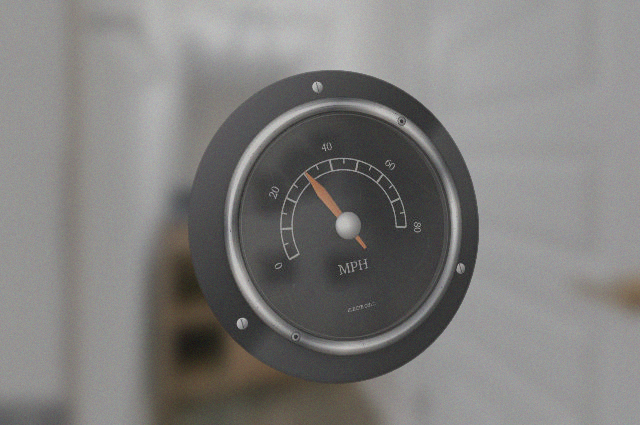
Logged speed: 30 mph
